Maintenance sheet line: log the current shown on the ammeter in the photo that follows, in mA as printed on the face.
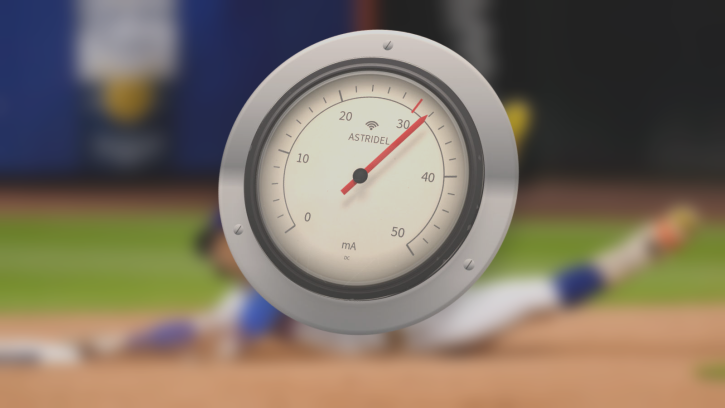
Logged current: 32 mA
